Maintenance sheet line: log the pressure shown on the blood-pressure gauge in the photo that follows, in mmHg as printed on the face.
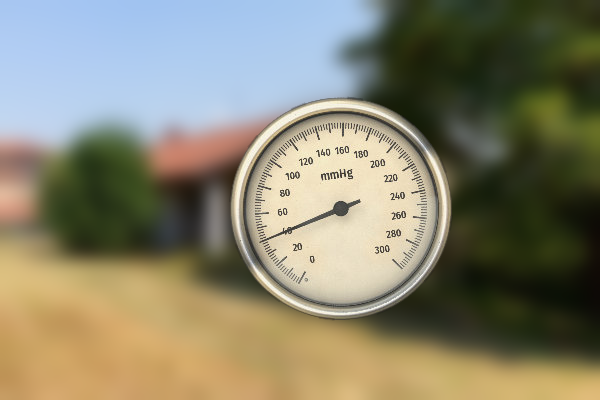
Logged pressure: 40 mmHg
